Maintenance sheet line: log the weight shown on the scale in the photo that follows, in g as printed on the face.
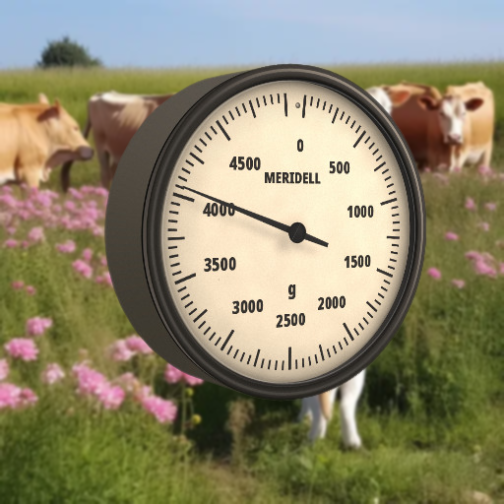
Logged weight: 4050 g
